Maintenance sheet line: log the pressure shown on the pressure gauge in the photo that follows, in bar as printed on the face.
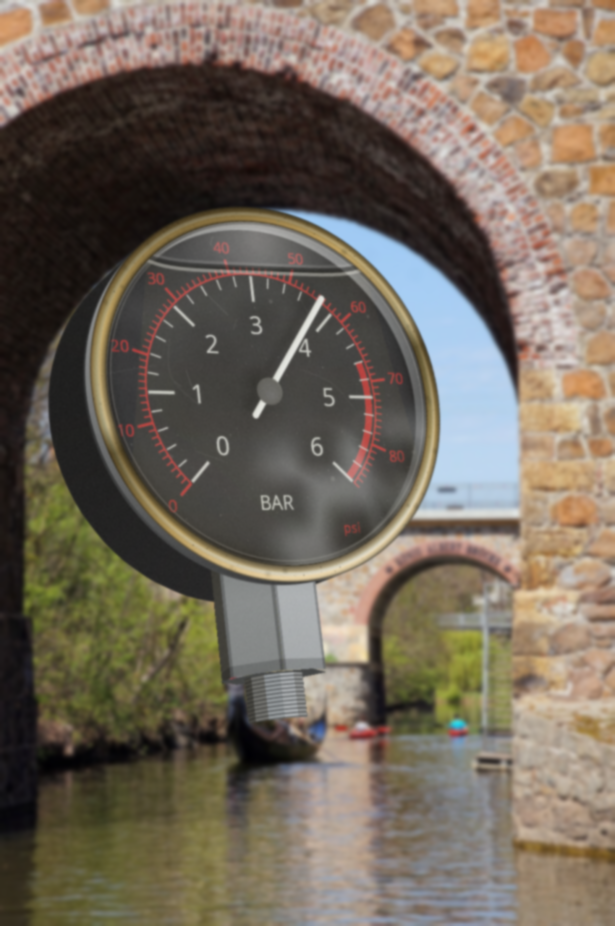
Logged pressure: 3.8 bar
